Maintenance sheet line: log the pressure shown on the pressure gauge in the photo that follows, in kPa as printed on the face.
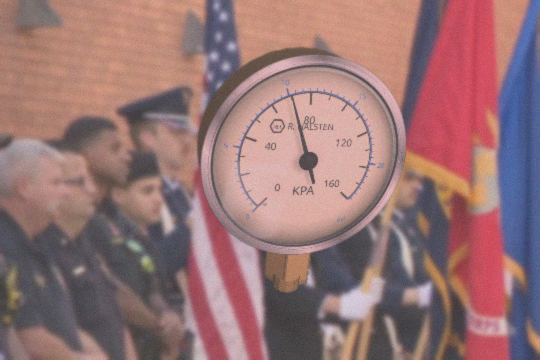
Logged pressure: 70 kPa
